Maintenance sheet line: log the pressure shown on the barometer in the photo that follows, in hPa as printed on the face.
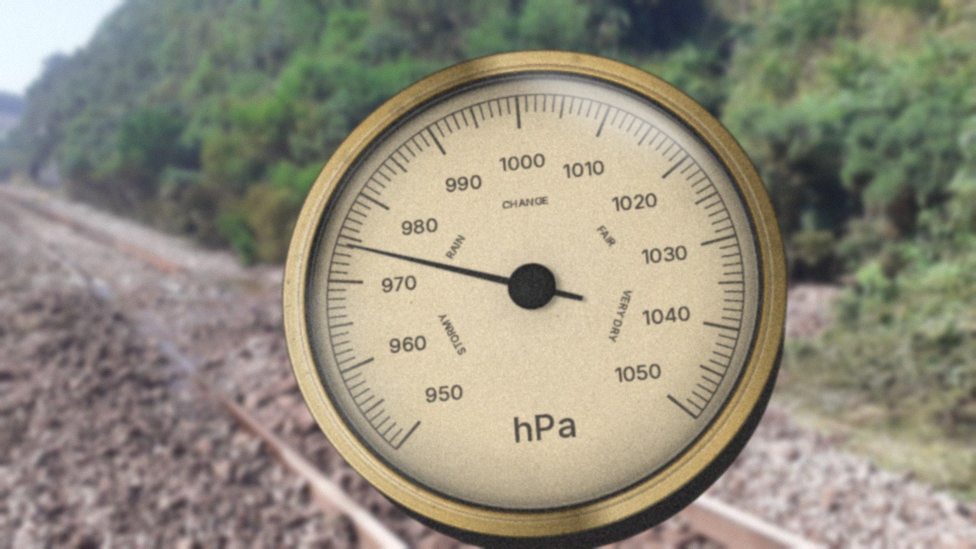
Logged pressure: 974 hPa
